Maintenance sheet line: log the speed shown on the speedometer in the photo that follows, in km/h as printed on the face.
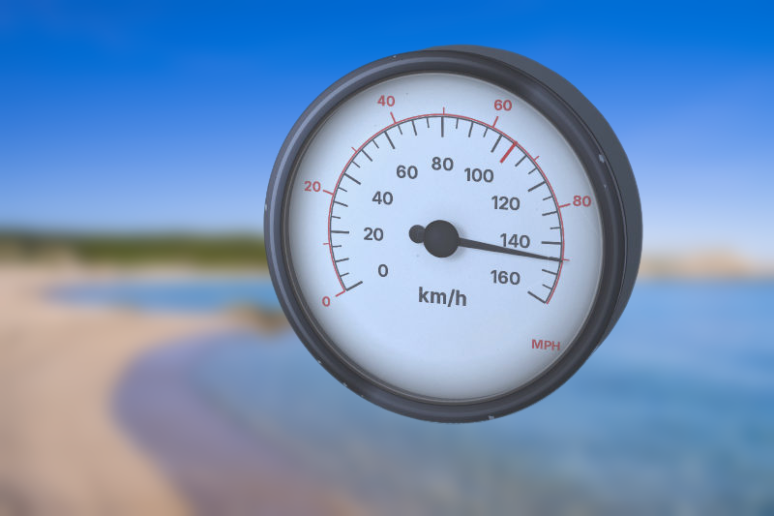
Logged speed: 145 km/h
